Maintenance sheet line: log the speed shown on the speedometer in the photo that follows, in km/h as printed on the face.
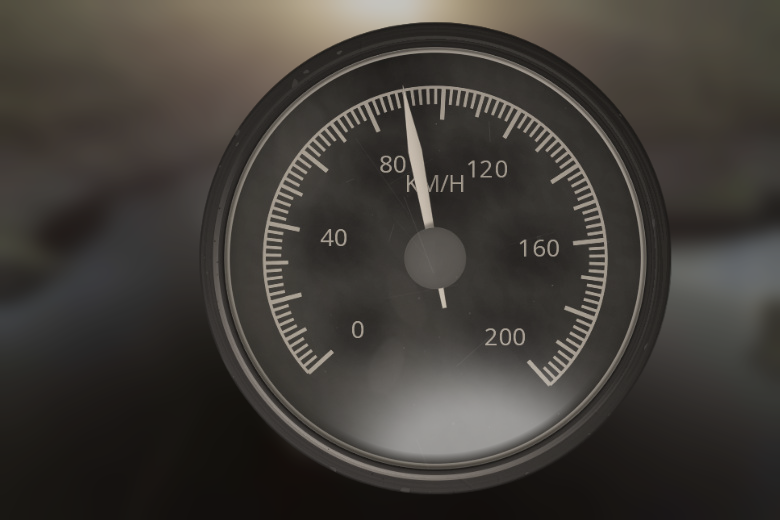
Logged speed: 90 km/h
